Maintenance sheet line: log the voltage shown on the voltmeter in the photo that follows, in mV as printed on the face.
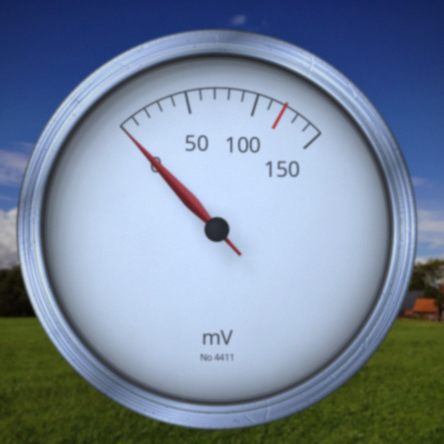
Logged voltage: 0 mV
